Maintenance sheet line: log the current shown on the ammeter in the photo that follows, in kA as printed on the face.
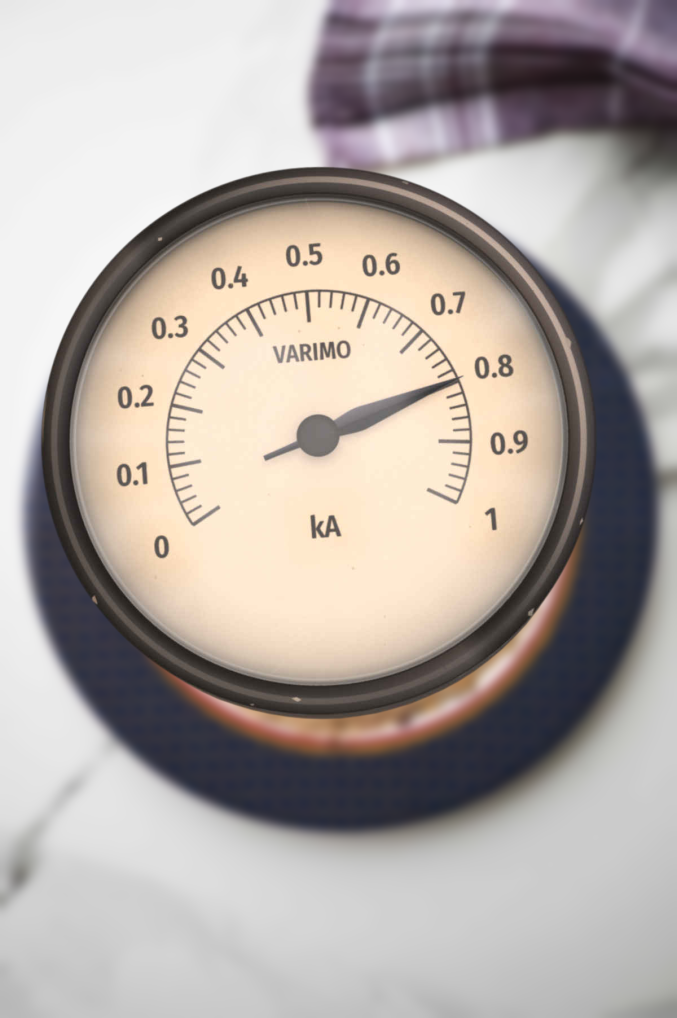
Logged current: 0.8 kA
